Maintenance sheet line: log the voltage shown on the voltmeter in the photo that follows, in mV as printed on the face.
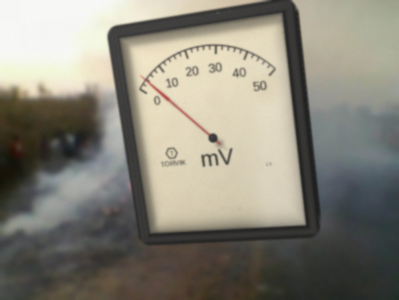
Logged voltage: 4 mV
